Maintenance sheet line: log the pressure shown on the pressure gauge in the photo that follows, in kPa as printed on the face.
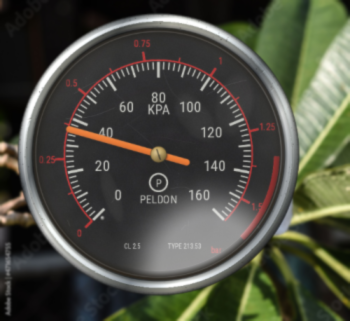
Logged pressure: 36 kPa
